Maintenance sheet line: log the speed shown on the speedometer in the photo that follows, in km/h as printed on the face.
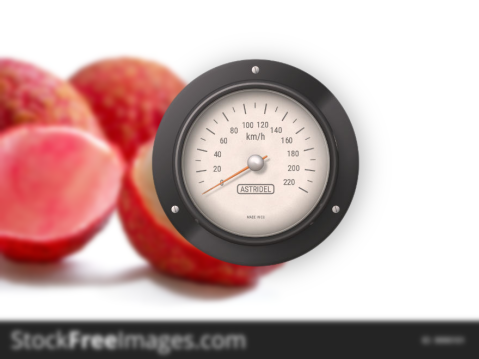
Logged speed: 0 km/h
